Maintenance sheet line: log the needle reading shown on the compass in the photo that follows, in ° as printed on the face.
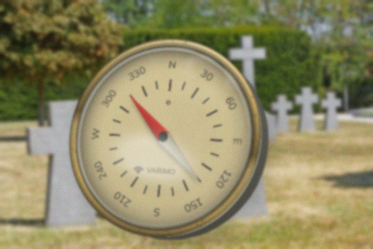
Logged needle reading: 315 °
